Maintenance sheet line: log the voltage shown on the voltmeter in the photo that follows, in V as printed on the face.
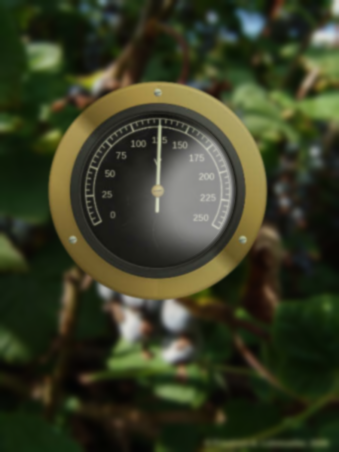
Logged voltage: 125 V
